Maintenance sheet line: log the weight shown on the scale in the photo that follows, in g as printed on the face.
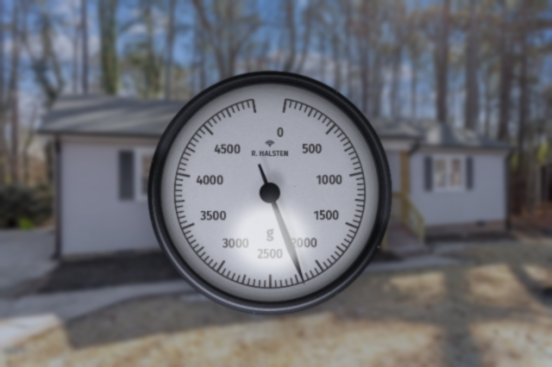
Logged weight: 2200 g
